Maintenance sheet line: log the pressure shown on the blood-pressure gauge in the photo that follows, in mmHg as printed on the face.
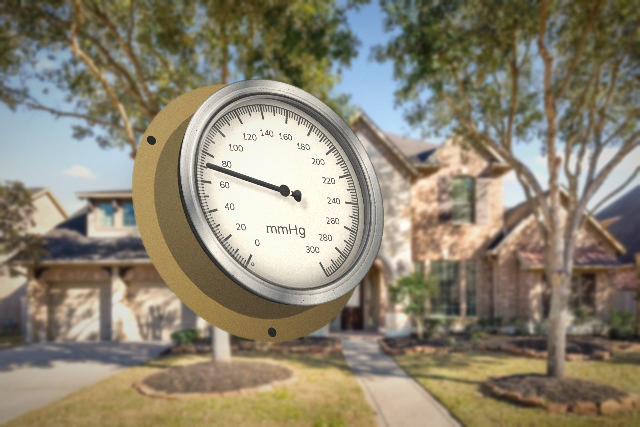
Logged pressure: 70 mmHg
